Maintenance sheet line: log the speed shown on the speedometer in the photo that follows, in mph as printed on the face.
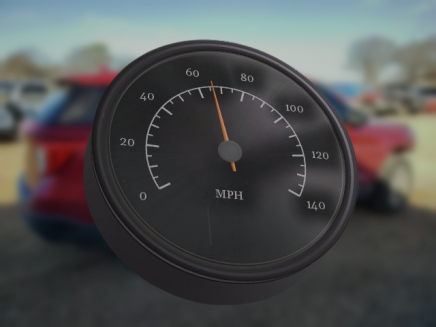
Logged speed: 65 mph
